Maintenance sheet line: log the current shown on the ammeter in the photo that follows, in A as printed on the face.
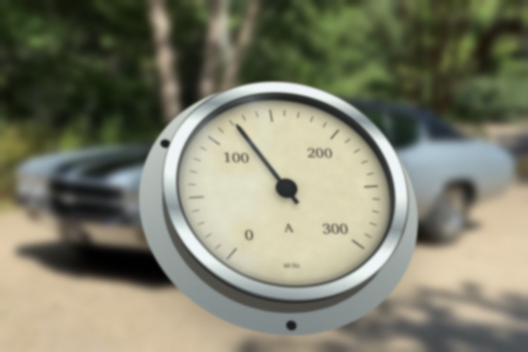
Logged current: 120 A
